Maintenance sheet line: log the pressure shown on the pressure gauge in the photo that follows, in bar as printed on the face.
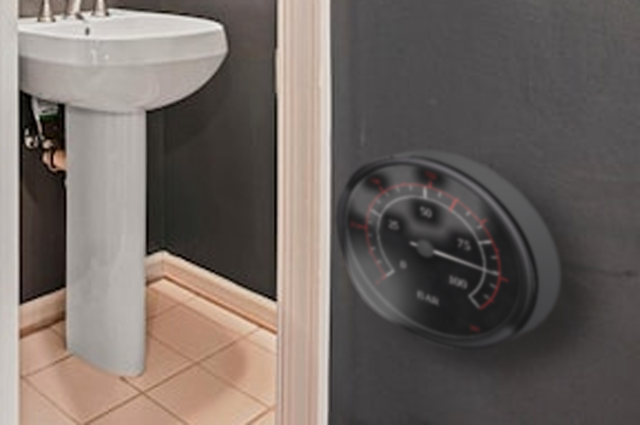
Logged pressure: 85 bar
